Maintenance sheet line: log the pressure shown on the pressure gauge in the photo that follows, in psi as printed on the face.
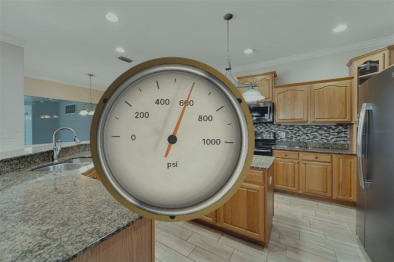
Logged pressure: 600 psi
